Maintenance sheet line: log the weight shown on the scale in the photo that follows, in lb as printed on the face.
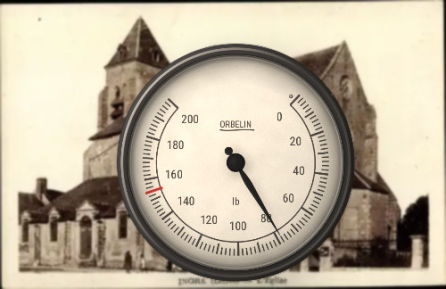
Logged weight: 78 lb
